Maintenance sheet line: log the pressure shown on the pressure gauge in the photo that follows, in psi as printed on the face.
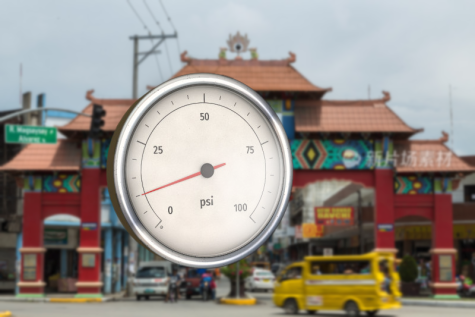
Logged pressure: 10 psi
